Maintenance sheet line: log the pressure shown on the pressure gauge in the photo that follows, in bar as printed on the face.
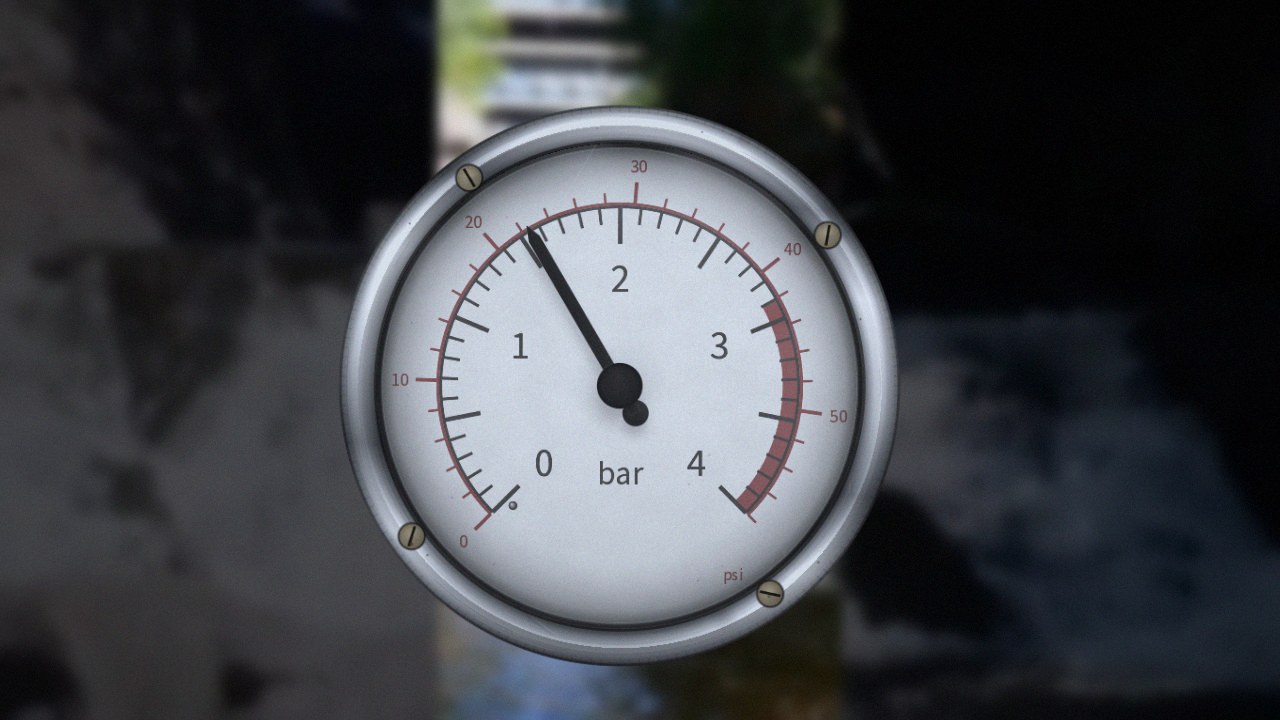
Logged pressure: 1.55 bar
